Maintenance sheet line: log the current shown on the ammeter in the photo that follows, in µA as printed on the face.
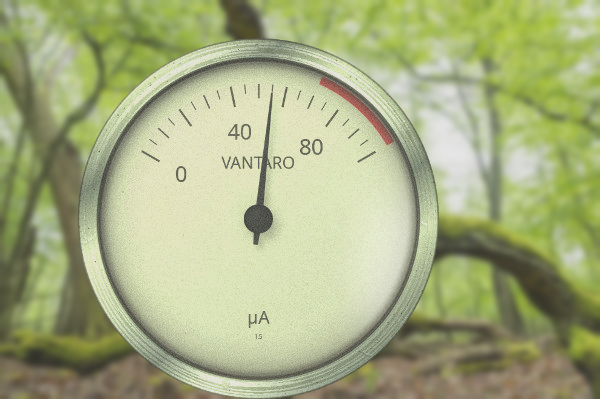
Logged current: 55 µA
